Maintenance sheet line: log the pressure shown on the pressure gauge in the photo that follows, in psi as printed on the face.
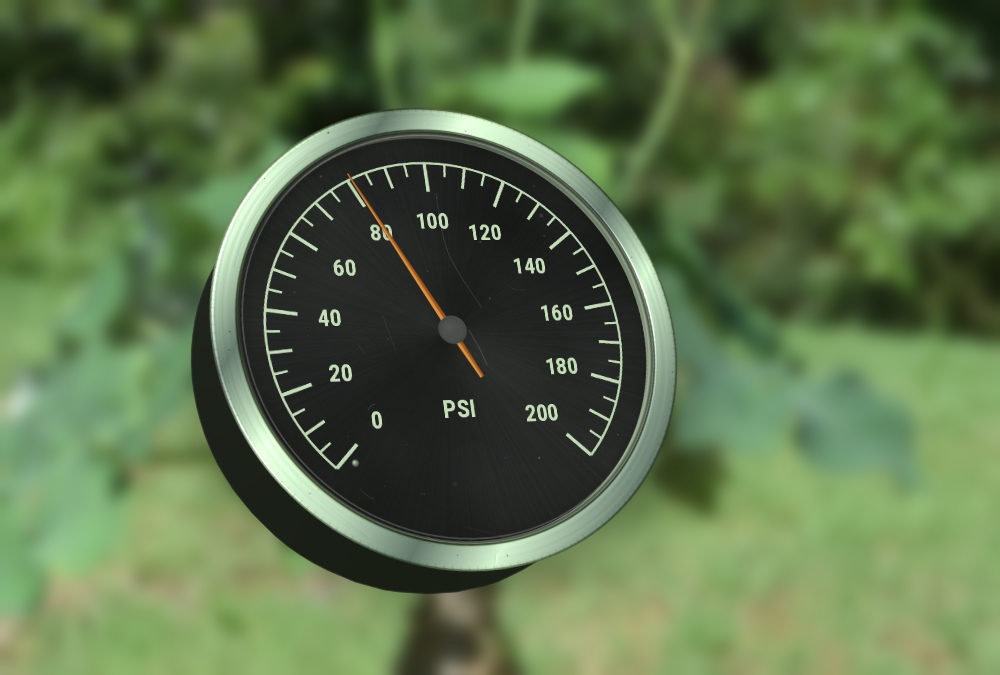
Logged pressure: 80 psi
